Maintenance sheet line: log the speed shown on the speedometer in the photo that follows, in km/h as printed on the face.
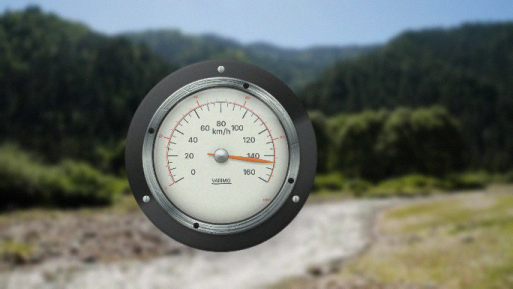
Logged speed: 145 km/h
